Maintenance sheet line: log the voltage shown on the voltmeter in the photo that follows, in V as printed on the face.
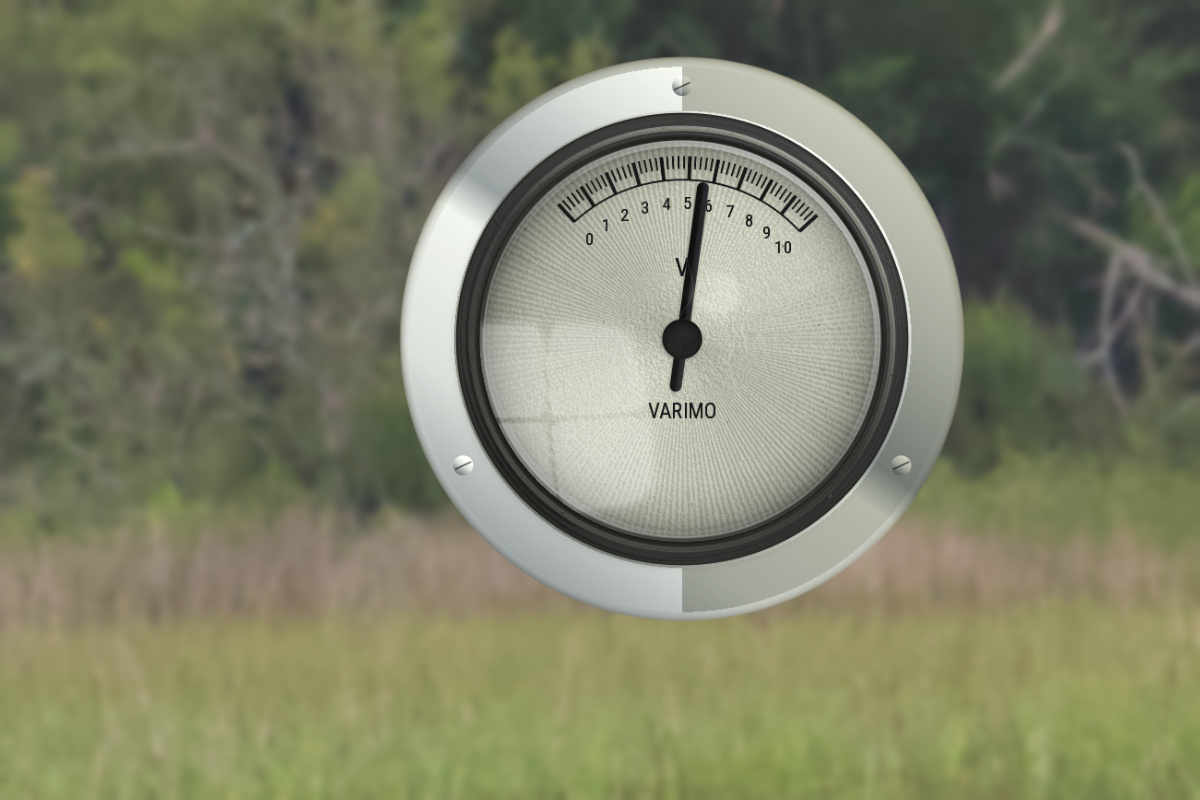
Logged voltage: 5.6 V
